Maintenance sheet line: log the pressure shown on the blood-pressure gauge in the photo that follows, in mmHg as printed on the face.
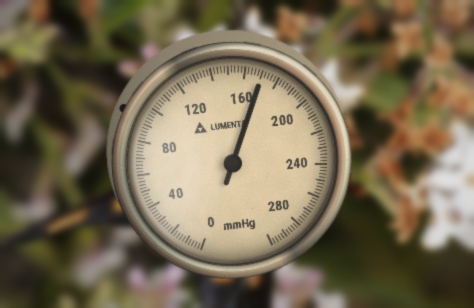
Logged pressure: 170 mmHg
